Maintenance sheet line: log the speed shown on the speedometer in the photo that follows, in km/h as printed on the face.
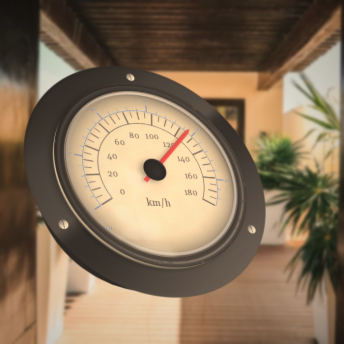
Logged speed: 125 km/h
